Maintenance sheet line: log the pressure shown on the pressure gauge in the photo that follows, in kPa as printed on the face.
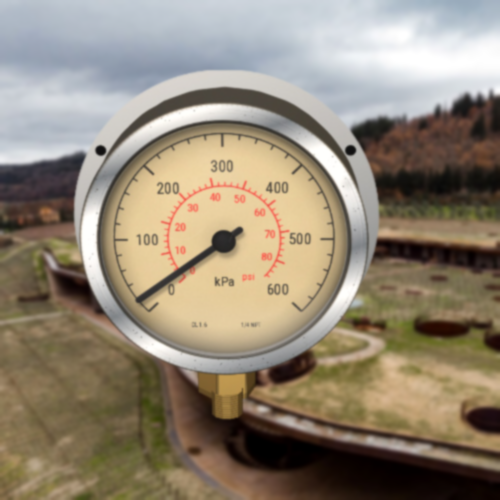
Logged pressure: 20 kPa
